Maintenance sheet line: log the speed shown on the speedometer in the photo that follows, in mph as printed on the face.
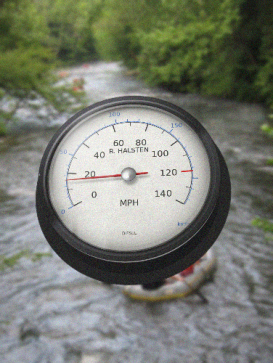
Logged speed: 15 mph
